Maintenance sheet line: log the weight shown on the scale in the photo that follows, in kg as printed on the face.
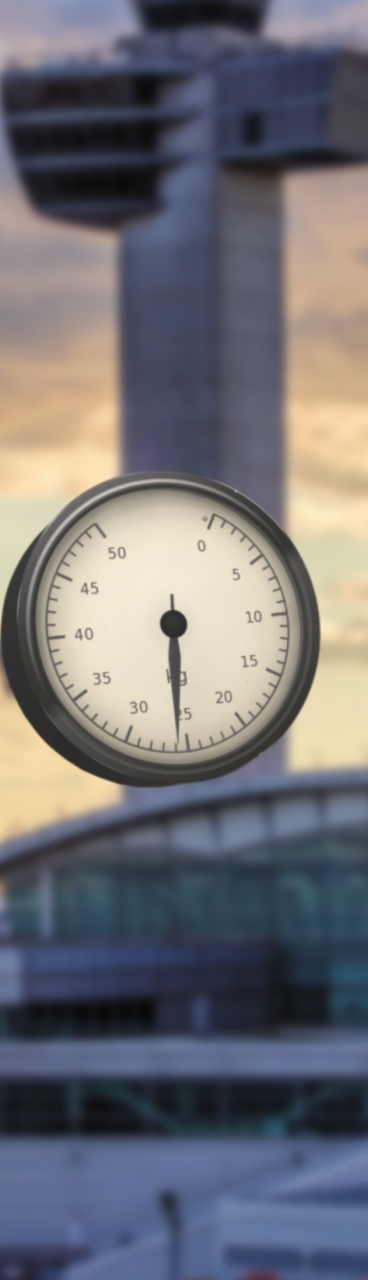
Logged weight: 26 kg
